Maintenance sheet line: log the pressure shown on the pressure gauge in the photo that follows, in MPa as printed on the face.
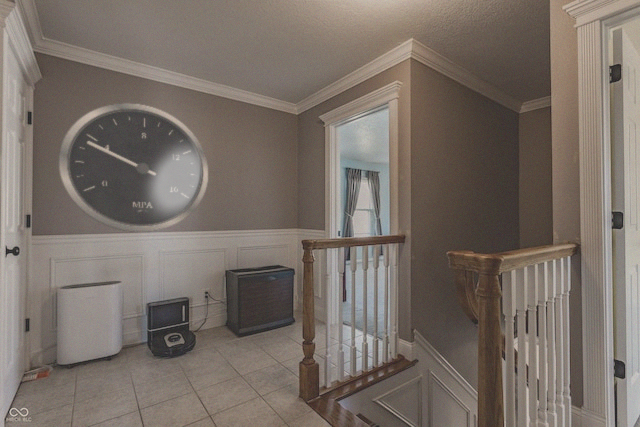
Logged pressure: 3.5 MPa
